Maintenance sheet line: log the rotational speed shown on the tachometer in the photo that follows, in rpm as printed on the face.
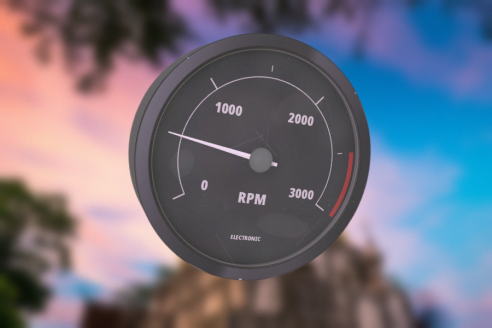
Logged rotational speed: 500 rpm
